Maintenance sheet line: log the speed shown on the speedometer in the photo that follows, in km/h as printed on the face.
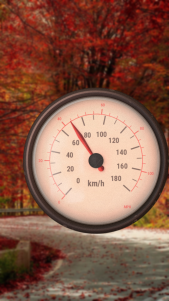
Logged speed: 70 km/h
